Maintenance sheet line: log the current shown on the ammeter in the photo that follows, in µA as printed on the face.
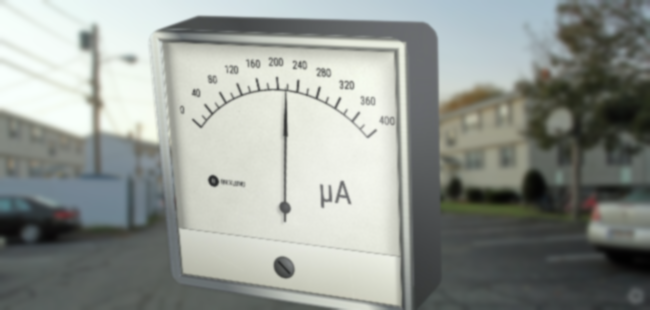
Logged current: 220 µA
